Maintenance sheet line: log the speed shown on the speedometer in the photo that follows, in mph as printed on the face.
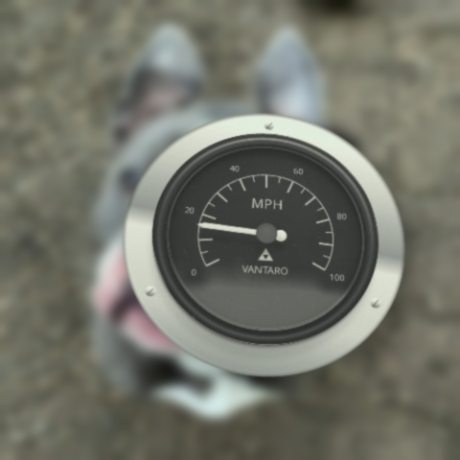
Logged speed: 15 mph
